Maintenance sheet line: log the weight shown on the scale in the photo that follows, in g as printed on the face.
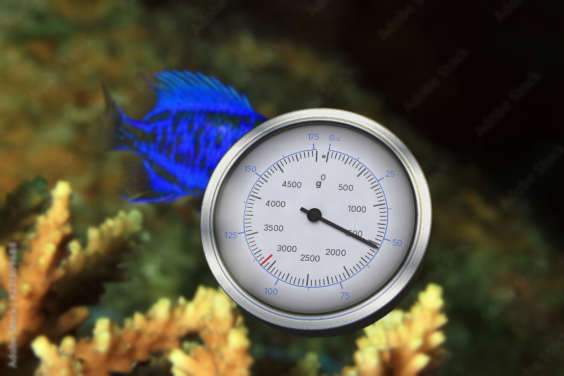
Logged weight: 1550 g
